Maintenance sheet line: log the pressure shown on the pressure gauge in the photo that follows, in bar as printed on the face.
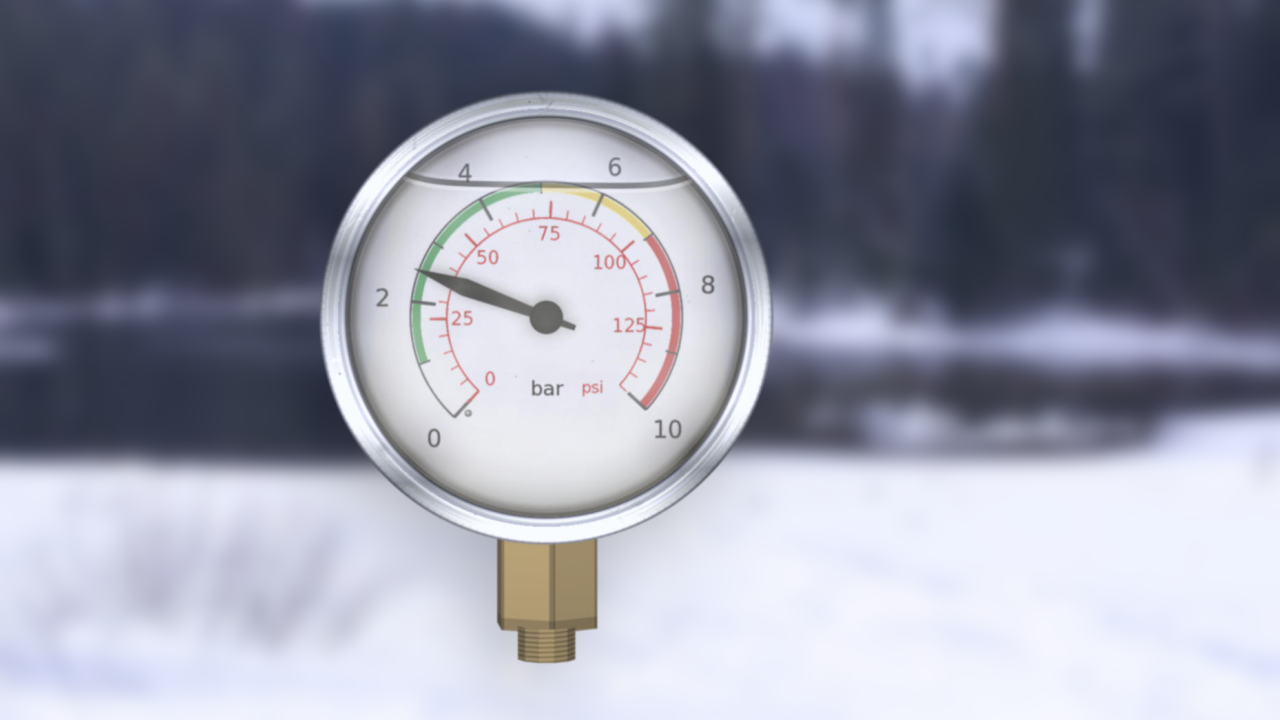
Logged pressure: 2.5 bar
